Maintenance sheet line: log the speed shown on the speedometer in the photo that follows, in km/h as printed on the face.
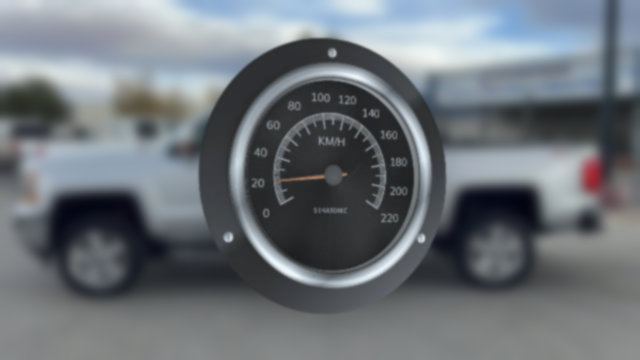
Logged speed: 20 km/h
